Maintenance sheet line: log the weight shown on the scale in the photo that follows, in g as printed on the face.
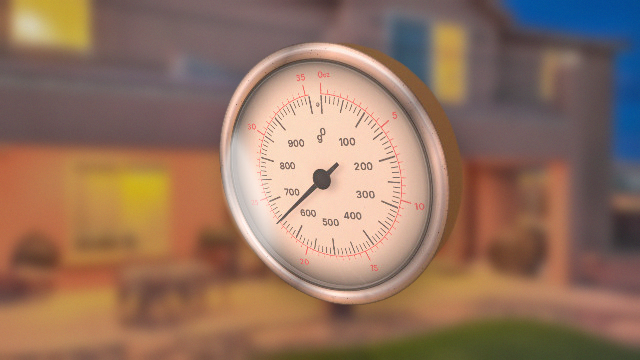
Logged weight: 650 g
